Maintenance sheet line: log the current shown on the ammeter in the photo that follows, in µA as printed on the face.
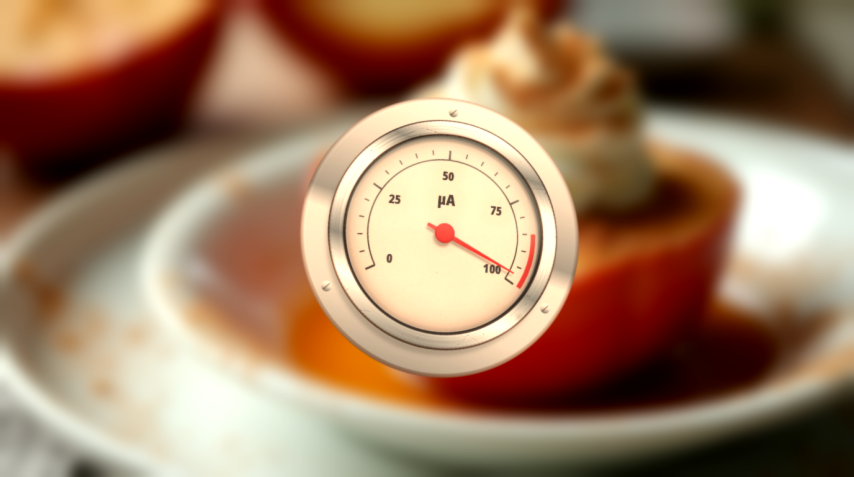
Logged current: 97.5 µA
